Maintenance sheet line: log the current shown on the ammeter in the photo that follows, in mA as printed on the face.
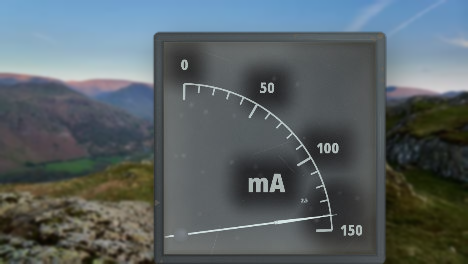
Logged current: 140 mA
